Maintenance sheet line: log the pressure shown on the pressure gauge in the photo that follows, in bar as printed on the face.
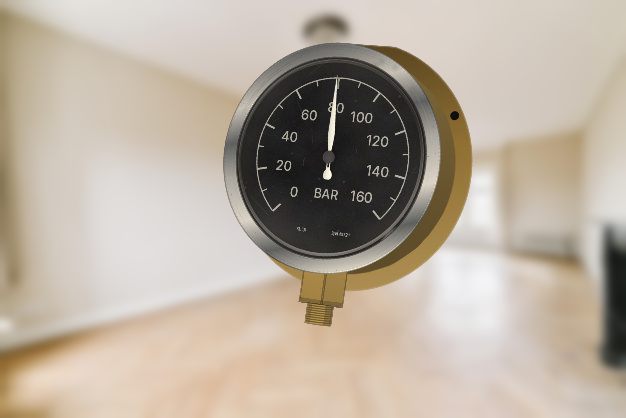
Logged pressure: 80 bar
